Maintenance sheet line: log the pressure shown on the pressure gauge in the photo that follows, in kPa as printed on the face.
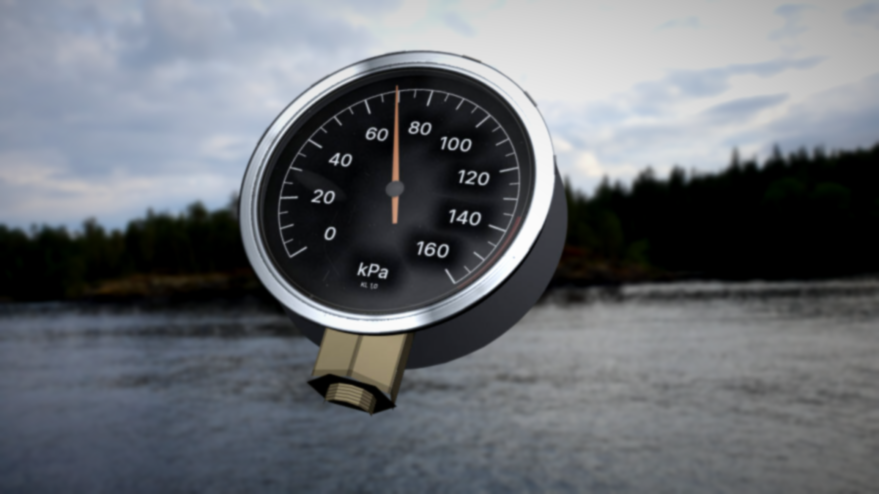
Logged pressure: 70 kPa
